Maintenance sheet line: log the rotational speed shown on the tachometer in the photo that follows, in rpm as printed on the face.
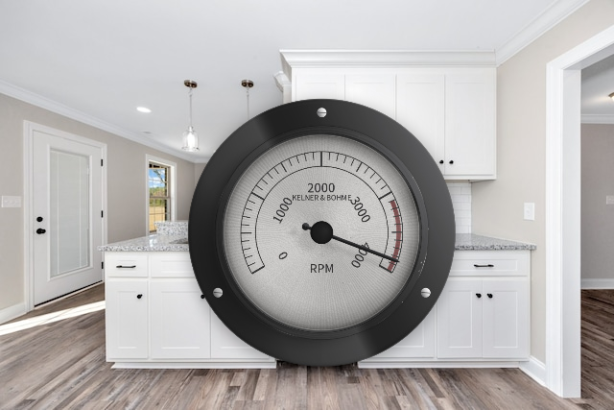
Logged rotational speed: 3850 rpm
